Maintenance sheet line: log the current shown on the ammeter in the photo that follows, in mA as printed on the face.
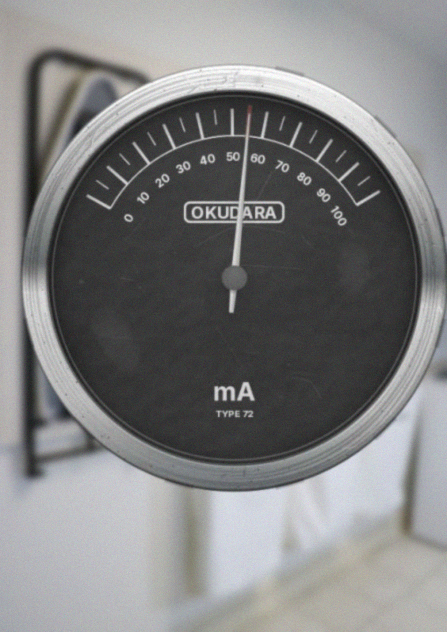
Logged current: 55 mA
